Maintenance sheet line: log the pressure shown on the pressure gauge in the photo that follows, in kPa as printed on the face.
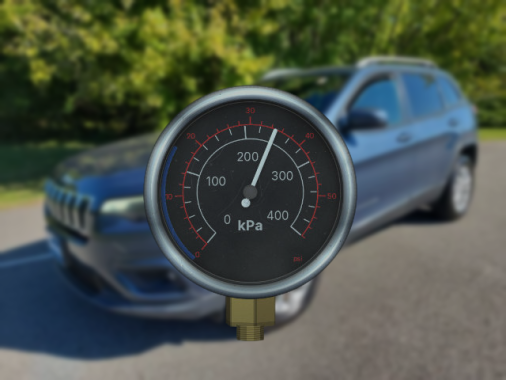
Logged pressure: 240 kPa
